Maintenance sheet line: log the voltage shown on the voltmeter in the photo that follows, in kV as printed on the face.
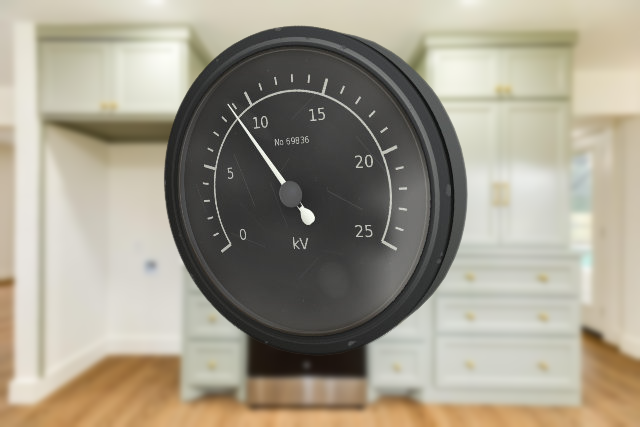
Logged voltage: 9 kV
